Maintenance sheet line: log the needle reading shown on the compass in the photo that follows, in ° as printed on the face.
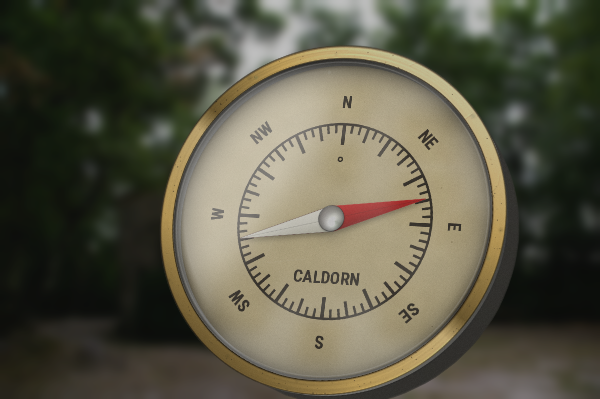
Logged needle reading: 75 °
